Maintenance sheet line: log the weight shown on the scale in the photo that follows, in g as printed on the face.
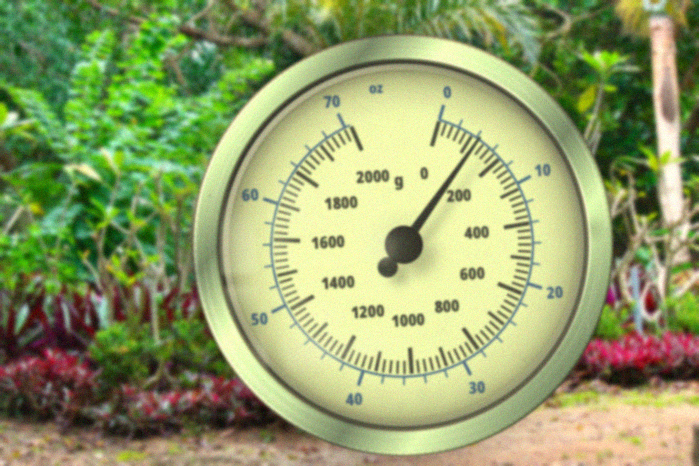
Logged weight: 120 g
